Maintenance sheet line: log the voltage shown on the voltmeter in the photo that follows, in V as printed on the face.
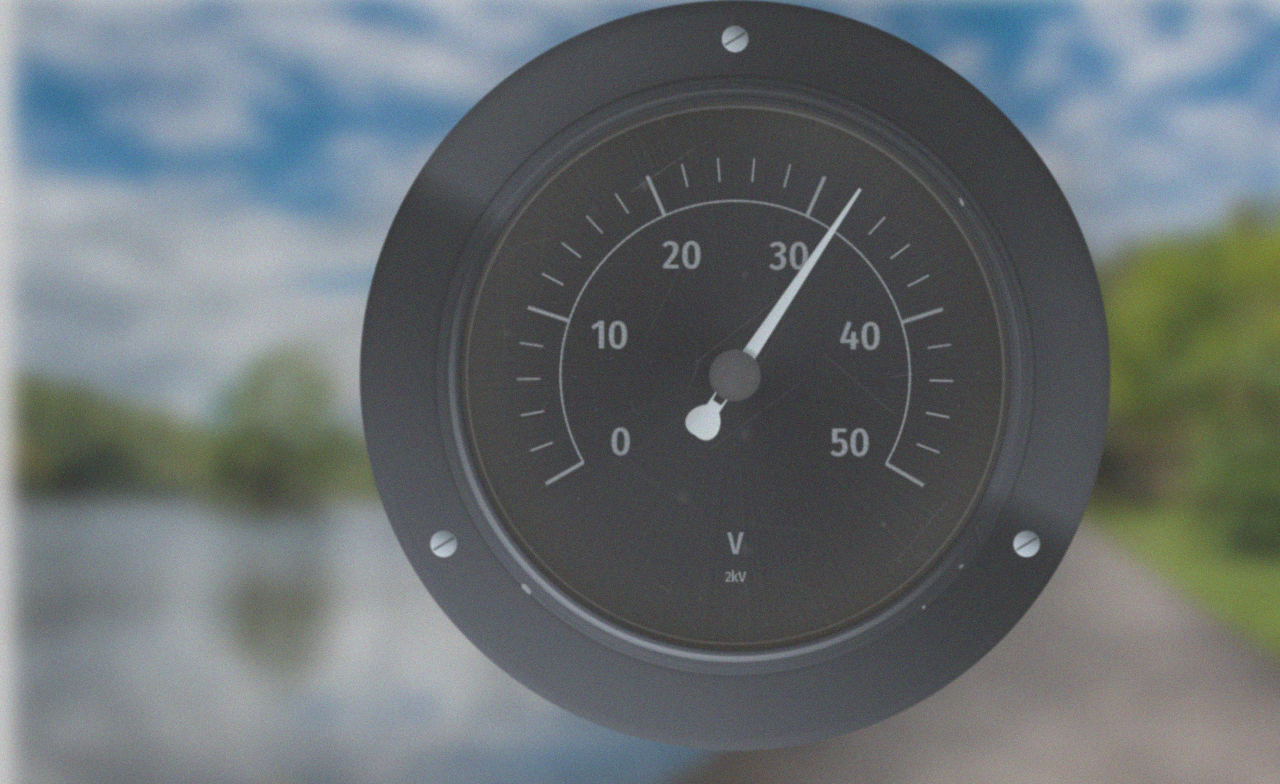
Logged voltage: 32 V
